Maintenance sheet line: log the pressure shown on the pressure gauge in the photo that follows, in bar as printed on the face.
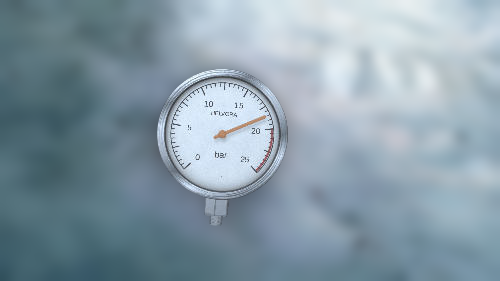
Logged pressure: 18.5 bar
